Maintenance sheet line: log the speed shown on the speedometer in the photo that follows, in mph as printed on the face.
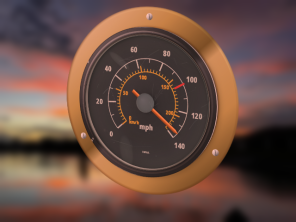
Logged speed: 135 mph
